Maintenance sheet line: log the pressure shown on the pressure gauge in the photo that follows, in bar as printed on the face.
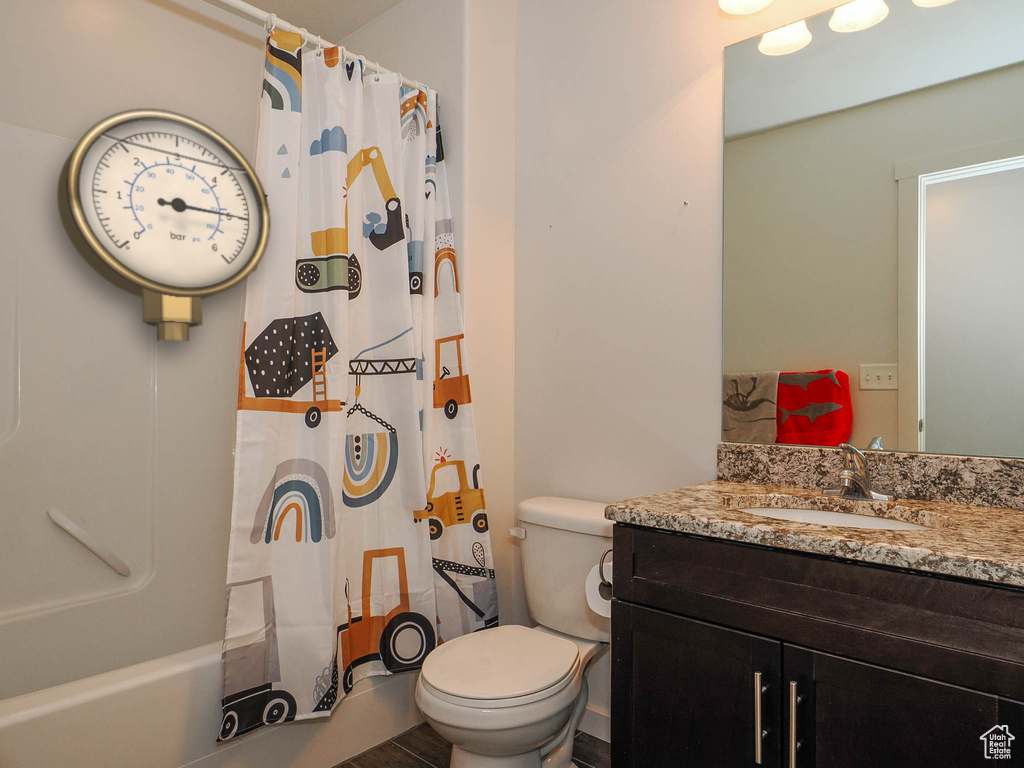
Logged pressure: 5 bar
